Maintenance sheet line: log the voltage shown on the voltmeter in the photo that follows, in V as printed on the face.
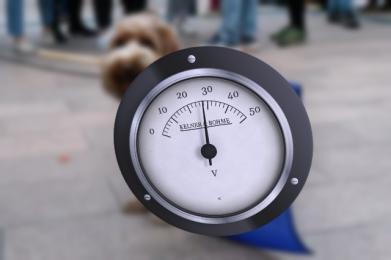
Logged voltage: 28 V
